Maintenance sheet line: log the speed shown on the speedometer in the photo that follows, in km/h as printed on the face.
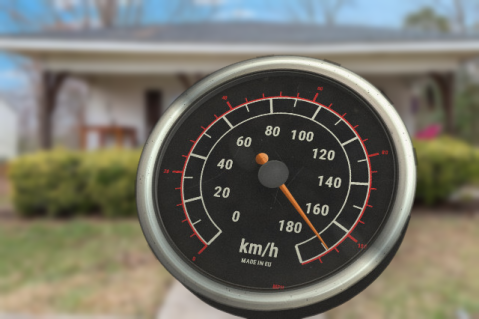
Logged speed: 170 km/h
